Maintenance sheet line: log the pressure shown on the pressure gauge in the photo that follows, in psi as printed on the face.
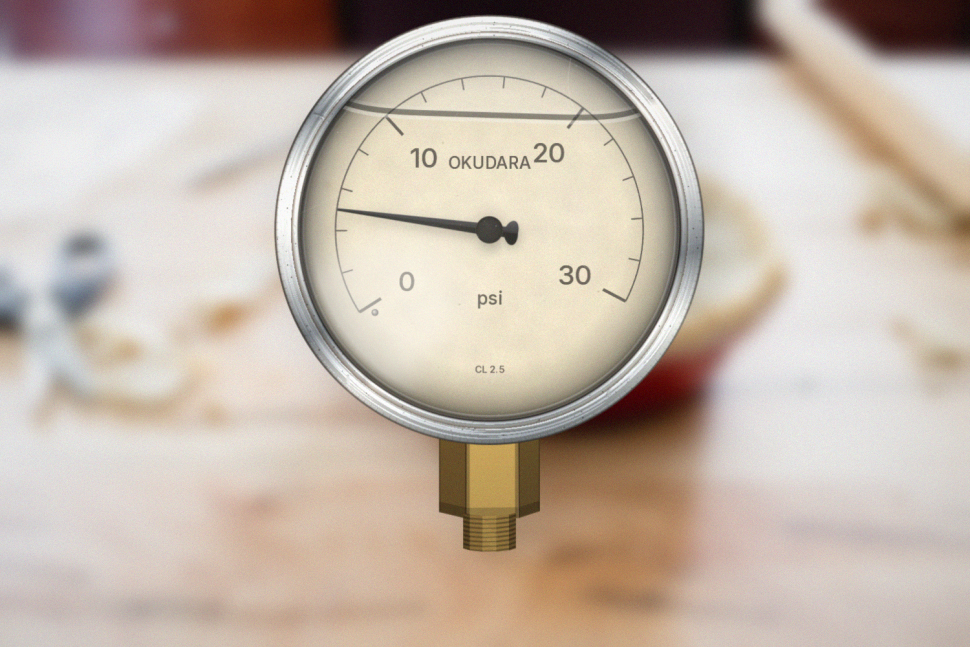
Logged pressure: 5 psi
